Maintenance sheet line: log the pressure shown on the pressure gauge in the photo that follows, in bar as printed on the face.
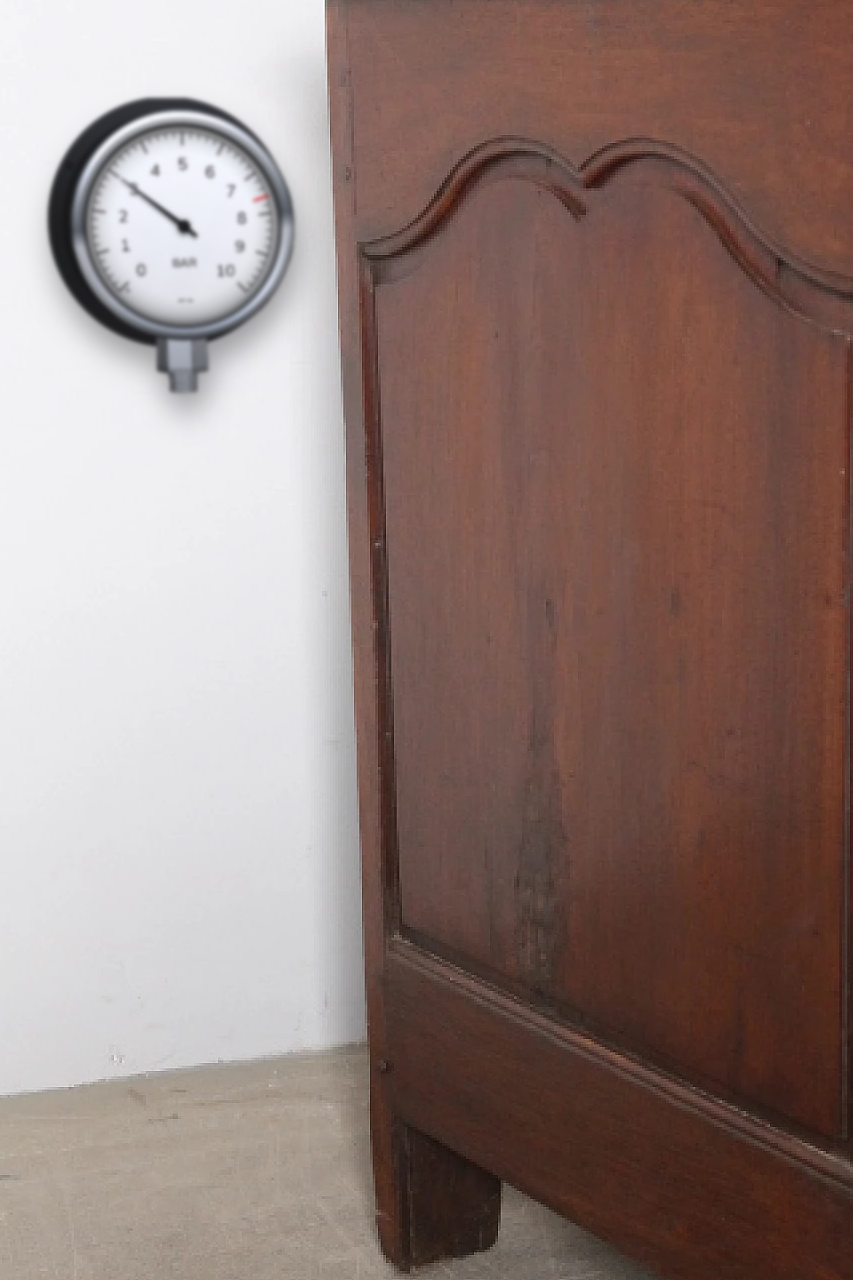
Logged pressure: 3 bar
